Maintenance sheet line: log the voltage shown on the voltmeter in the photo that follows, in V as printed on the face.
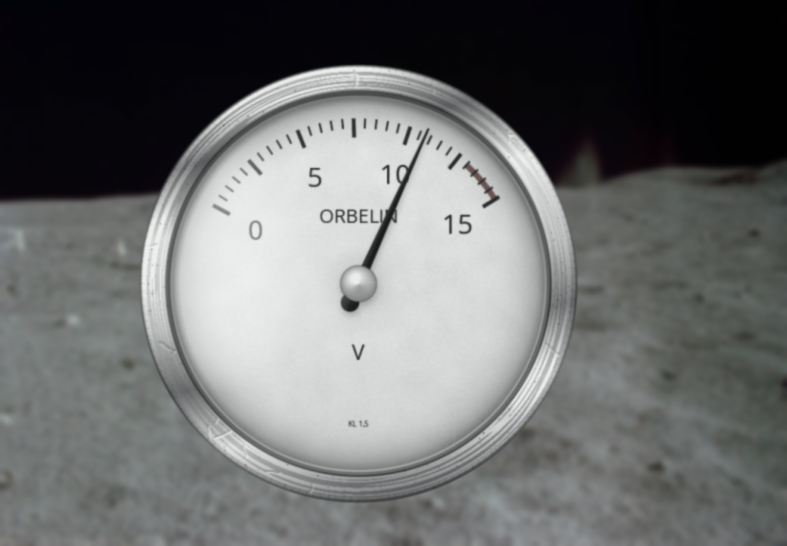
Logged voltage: 10.75 V
